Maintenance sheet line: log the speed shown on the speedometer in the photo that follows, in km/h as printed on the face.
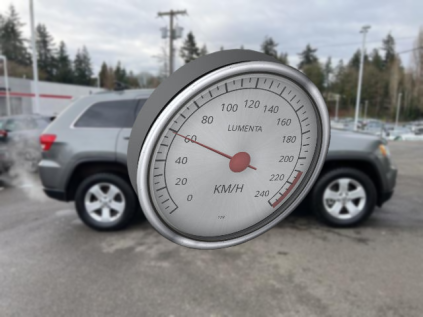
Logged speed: 60 km/h
